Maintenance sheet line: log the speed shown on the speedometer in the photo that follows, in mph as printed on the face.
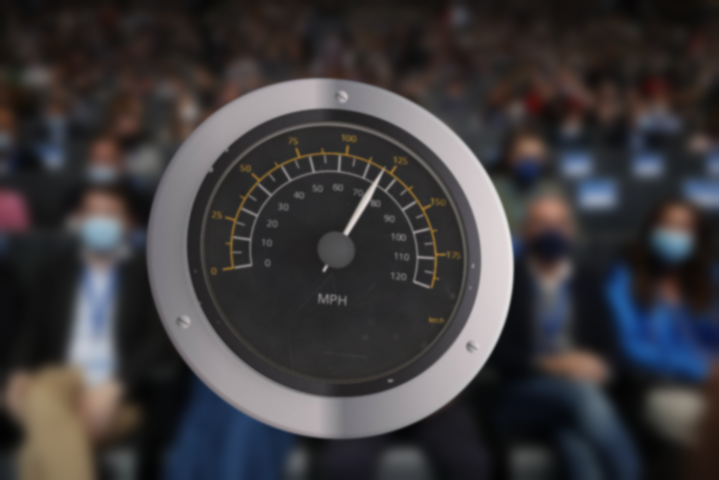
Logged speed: 75 mph
